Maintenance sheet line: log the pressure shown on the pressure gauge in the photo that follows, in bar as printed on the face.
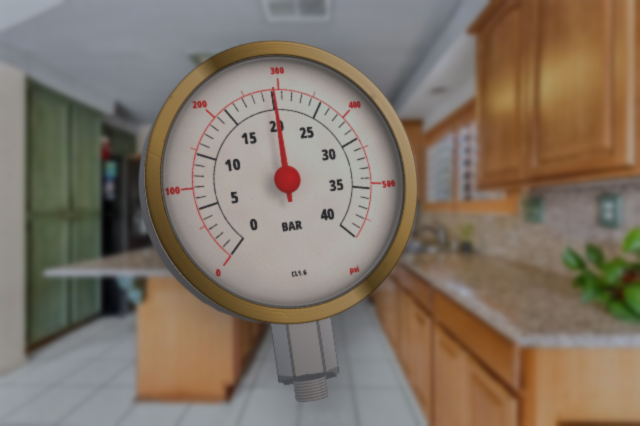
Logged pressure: 20 bar
